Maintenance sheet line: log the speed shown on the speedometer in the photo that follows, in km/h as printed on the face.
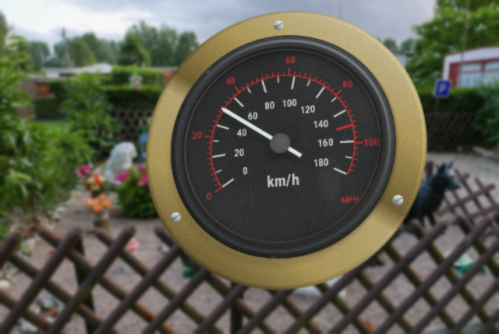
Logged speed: 50 km/h
